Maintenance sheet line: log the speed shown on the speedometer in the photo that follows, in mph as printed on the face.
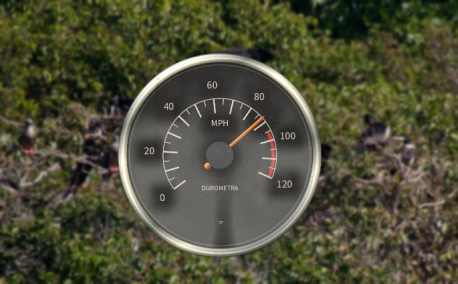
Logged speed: 87.5 mph
